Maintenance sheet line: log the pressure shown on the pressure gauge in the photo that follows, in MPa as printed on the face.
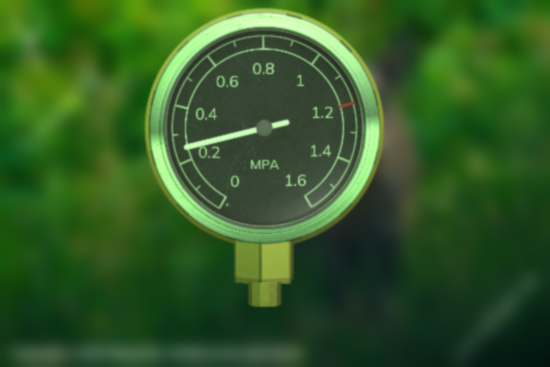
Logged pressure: 0.25 MPa
